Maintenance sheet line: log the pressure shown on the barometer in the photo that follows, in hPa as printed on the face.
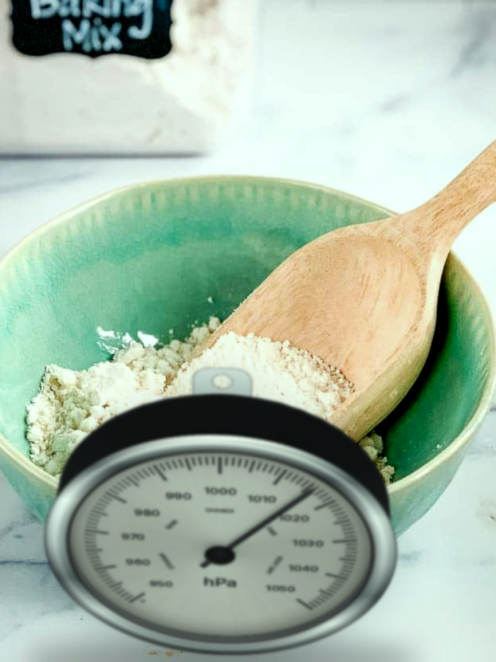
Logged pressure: 1015 hPa
